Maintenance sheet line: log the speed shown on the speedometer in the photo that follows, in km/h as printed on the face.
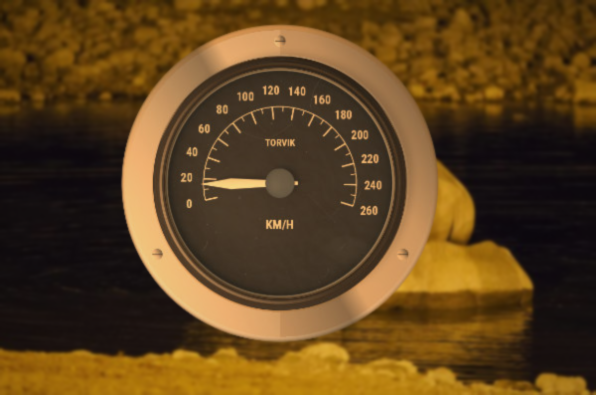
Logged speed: 15 km/h
